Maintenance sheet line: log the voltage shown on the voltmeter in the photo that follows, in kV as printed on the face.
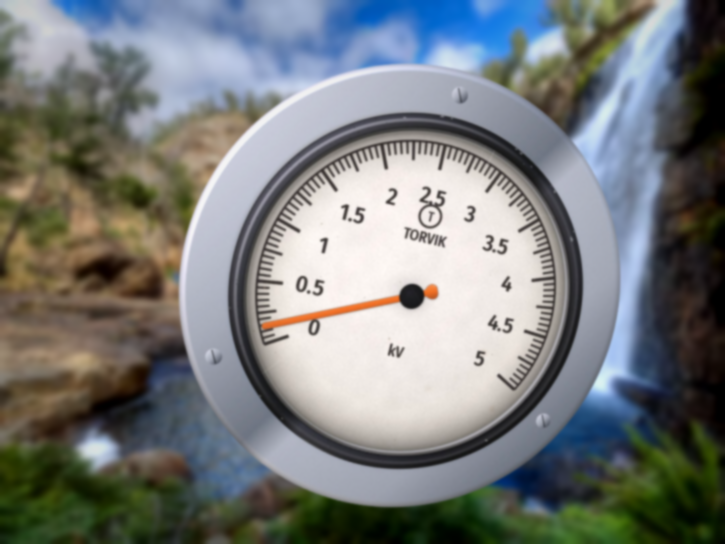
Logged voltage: 0.15 kV
